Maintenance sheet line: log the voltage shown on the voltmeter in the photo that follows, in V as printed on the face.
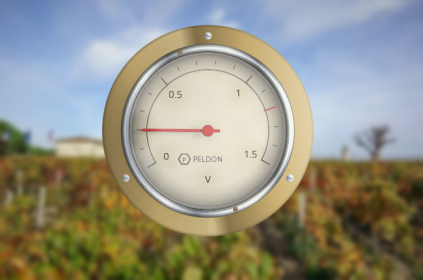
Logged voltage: 0.2 V
